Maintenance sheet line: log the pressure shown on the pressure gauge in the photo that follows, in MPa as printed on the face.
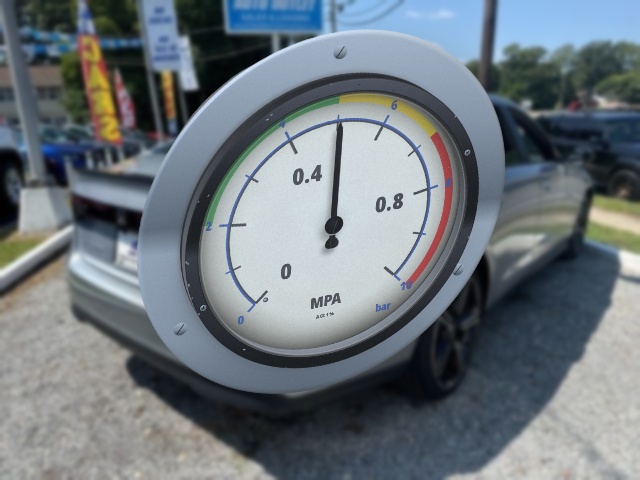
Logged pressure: 0.5 MPa
